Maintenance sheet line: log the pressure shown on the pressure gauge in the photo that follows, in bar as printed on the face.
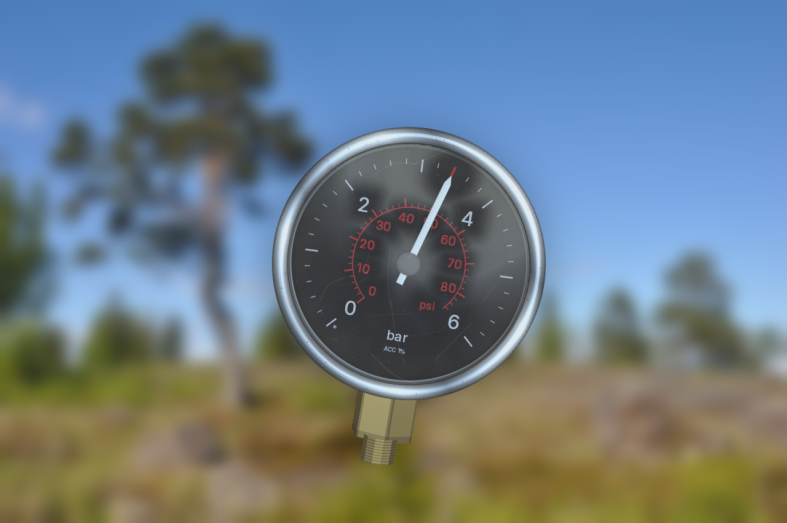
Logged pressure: 3.4 bar
